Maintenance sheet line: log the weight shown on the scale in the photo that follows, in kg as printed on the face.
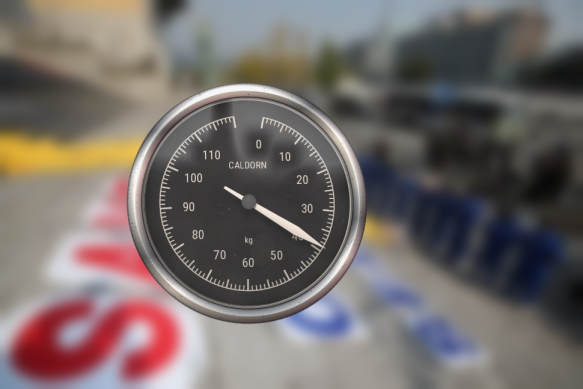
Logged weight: 39 kg
